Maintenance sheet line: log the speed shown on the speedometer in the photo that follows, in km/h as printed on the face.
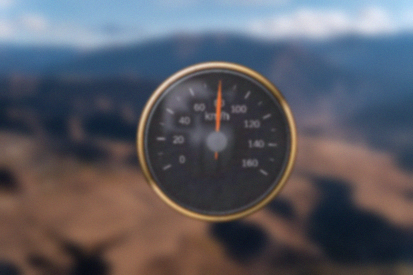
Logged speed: 80 km/h
